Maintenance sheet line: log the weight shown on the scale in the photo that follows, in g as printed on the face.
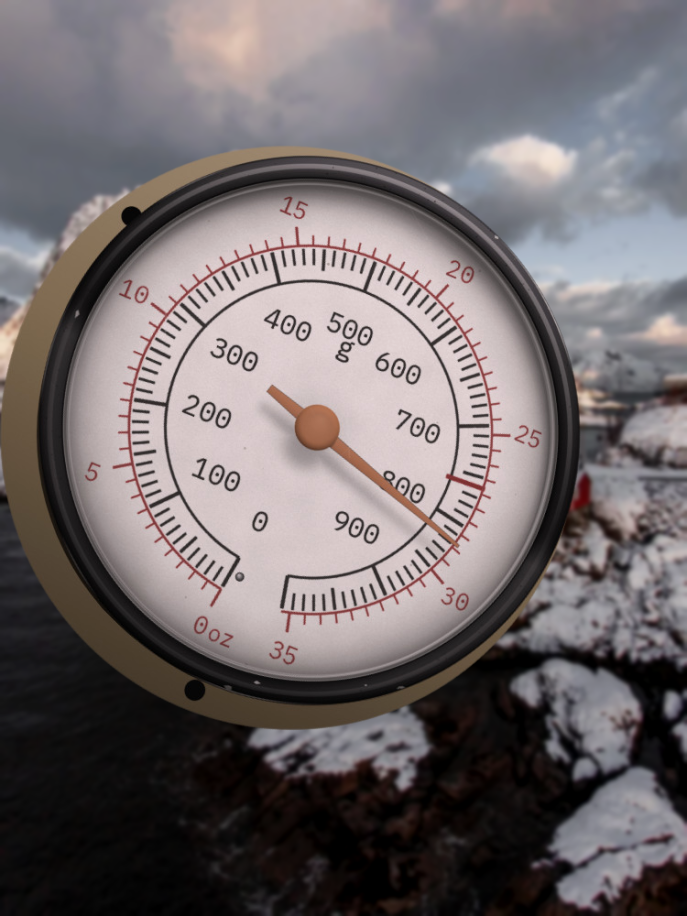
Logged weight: 820 g
